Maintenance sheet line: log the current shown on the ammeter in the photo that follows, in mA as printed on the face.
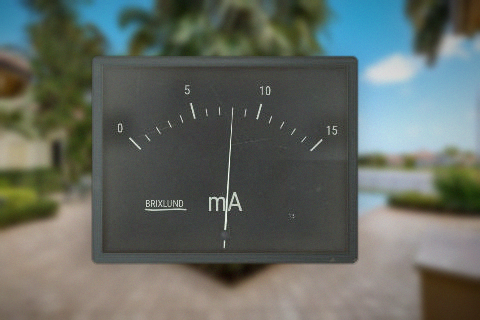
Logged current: 8 mA
